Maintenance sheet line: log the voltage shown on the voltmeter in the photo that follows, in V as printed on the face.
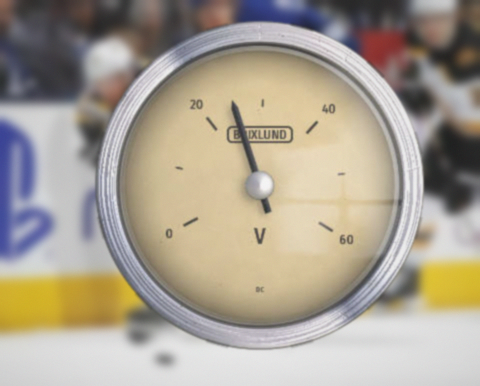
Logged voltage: 25 V
